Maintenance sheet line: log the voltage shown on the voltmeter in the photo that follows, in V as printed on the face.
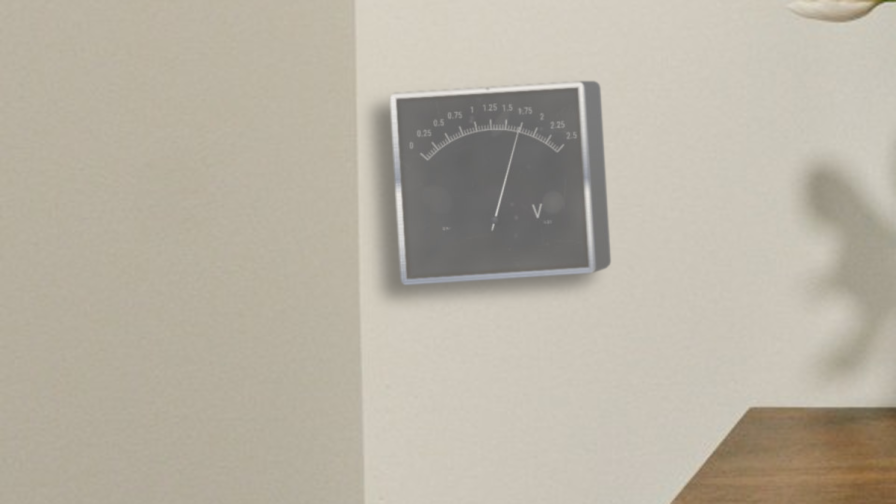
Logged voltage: 1.75 V
